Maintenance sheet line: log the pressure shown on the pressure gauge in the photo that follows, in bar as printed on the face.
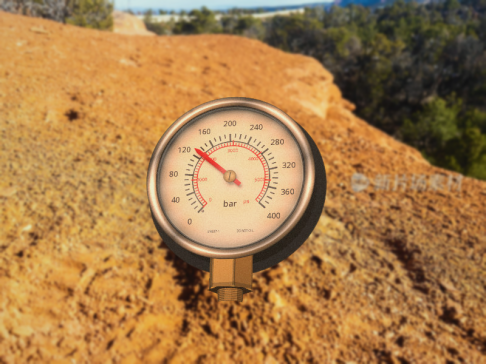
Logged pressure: 130 bar
